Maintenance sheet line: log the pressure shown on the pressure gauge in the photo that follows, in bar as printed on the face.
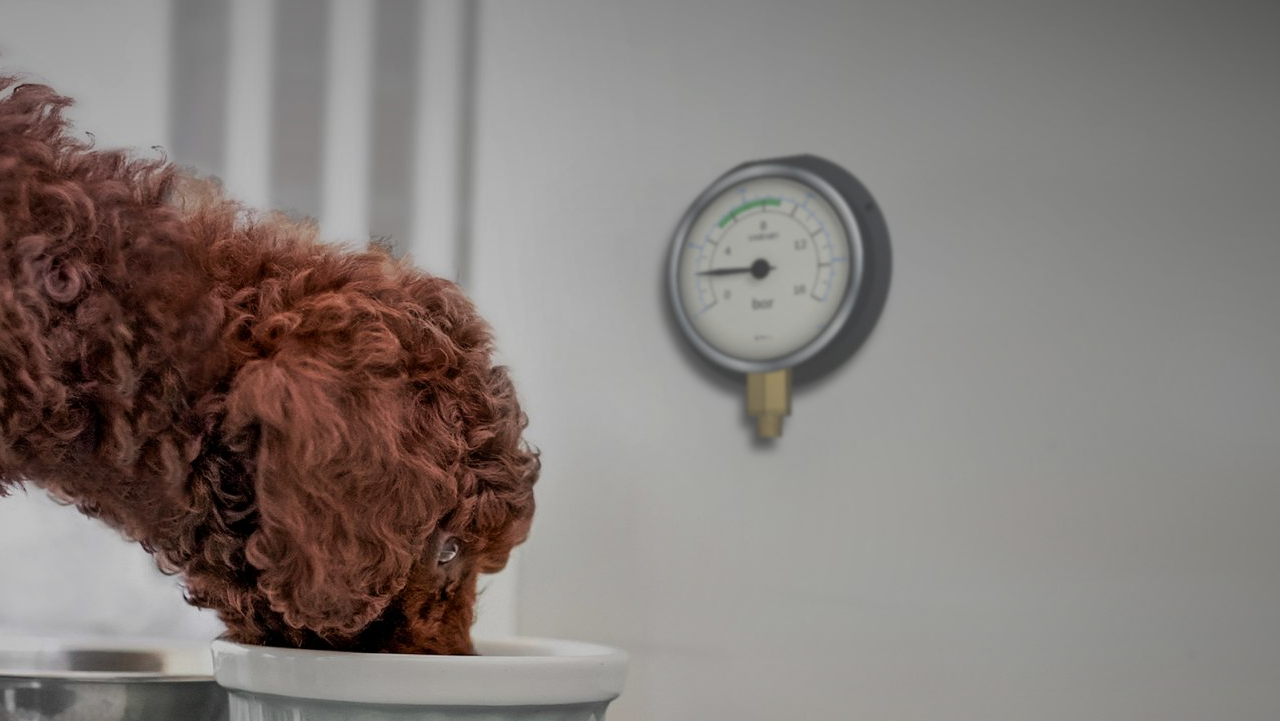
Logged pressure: 2 bar
